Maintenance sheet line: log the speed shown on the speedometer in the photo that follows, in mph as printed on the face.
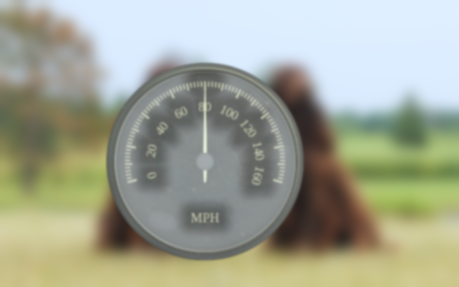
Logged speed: 80 mph
